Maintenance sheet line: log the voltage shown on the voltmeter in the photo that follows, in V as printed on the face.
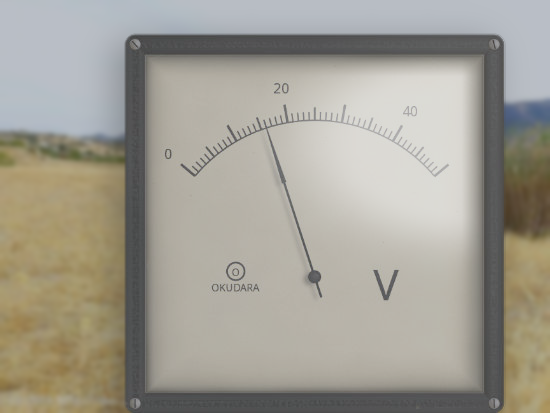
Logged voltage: 16 V
